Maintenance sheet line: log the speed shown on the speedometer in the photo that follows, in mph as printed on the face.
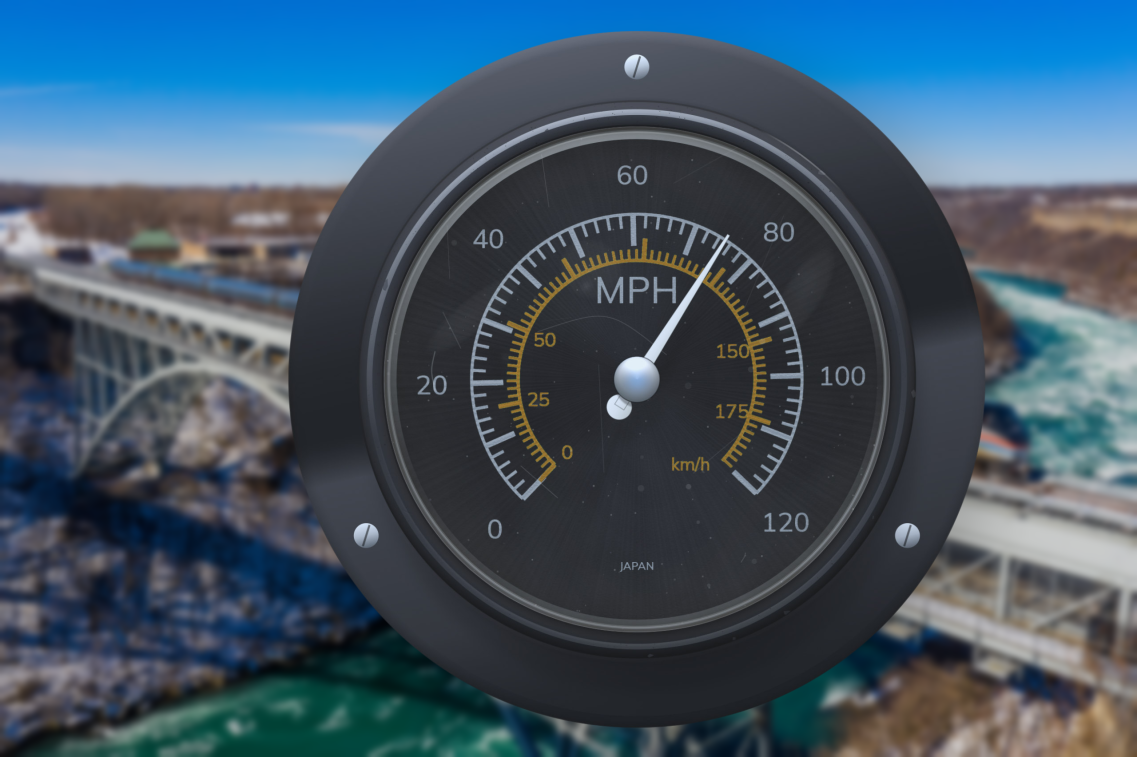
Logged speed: 75 mph
